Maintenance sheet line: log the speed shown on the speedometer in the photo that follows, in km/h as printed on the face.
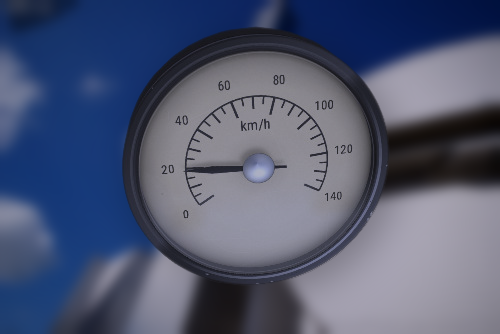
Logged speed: 20 km/h
